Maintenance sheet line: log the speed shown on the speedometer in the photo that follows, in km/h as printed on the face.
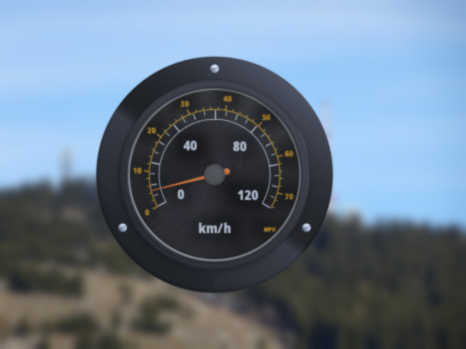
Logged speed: 7.5 km/h
